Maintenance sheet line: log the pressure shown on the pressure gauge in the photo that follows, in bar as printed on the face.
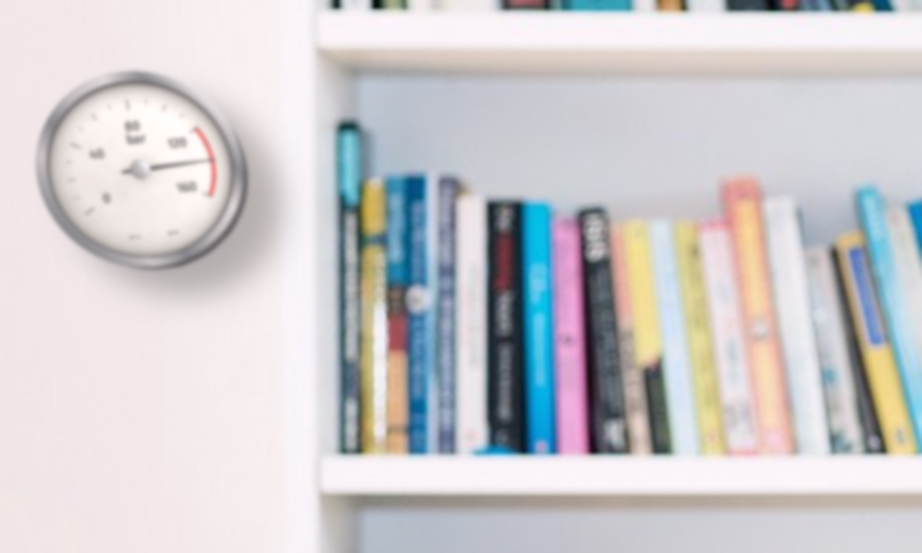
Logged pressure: 140 bar
